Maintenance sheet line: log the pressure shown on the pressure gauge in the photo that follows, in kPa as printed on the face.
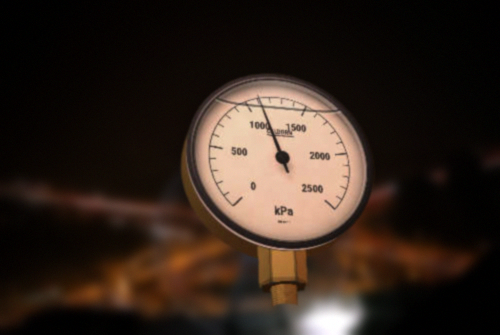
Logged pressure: 1100 kPa
